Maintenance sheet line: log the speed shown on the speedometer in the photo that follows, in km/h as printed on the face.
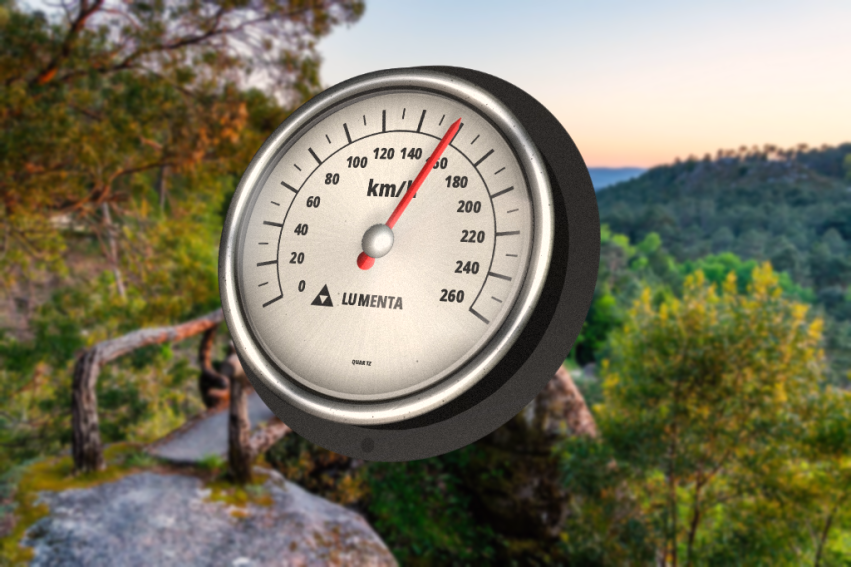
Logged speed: 160 km/h
